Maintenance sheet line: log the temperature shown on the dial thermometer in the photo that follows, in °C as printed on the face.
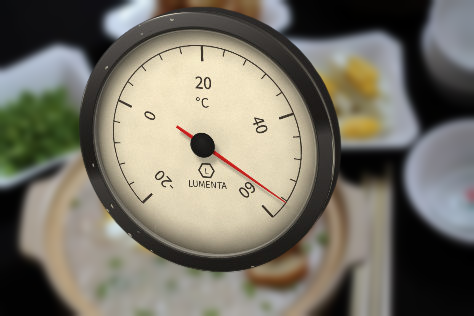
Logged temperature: 56 °C
